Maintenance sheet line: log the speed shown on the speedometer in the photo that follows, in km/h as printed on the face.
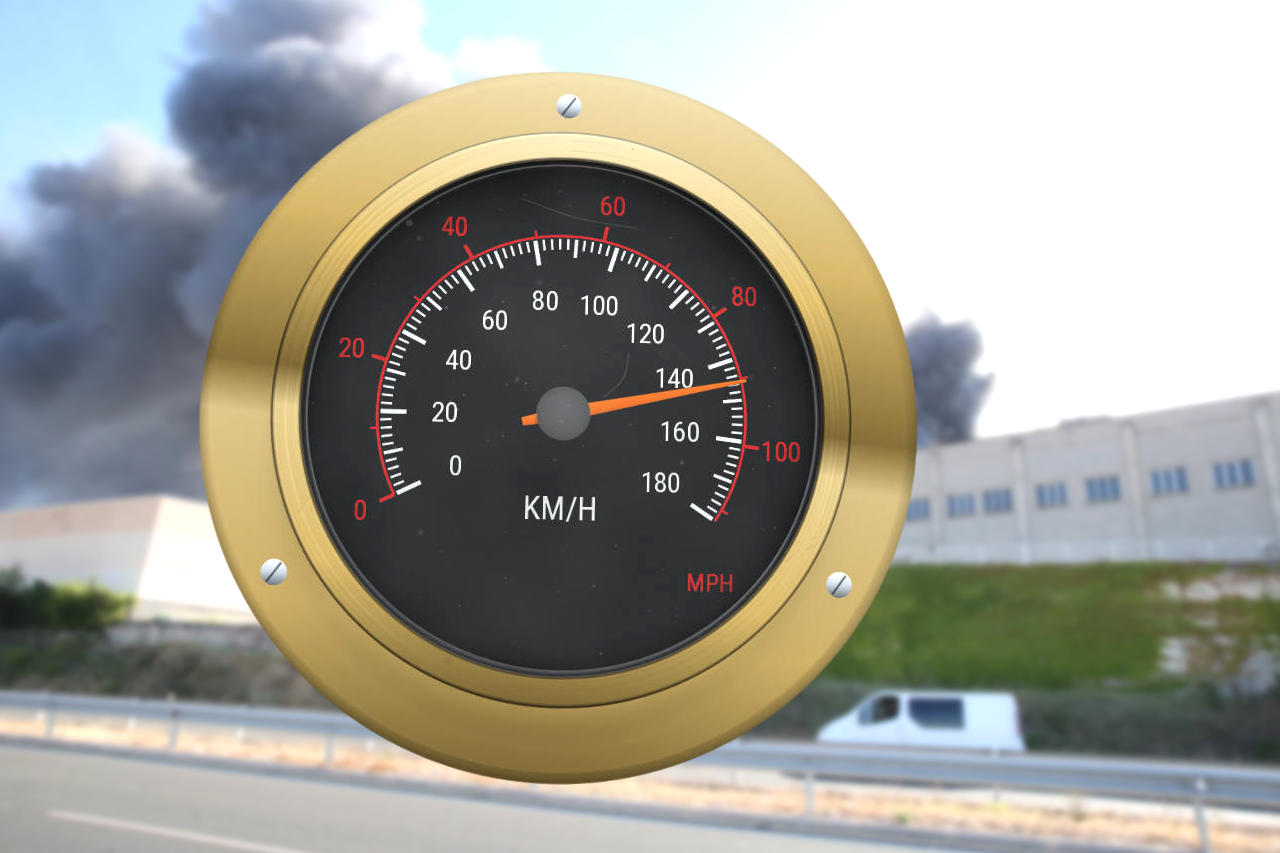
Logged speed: 146 km/h
